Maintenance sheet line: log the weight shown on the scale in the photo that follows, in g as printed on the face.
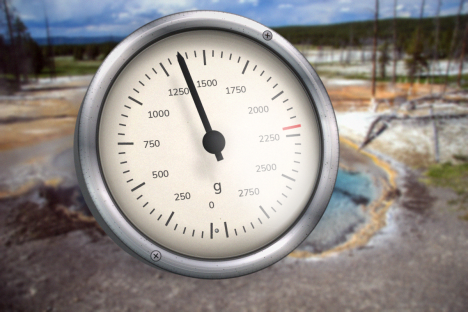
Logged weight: 1350 g
